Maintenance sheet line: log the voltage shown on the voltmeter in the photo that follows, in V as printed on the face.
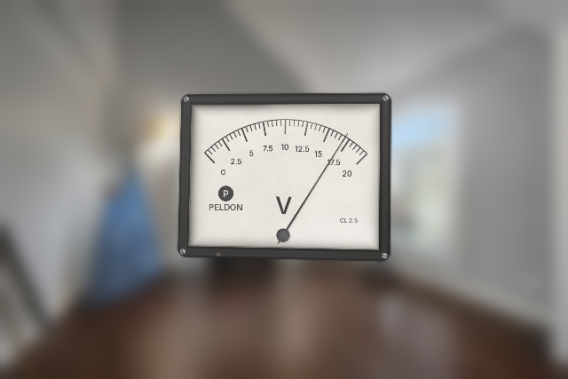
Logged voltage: 17 V
